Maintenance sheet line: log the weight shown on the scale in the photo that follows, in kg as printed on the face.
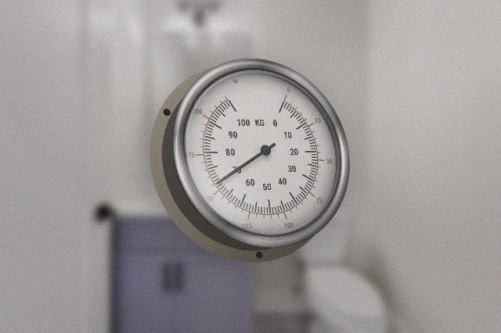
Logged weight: 70 kg
